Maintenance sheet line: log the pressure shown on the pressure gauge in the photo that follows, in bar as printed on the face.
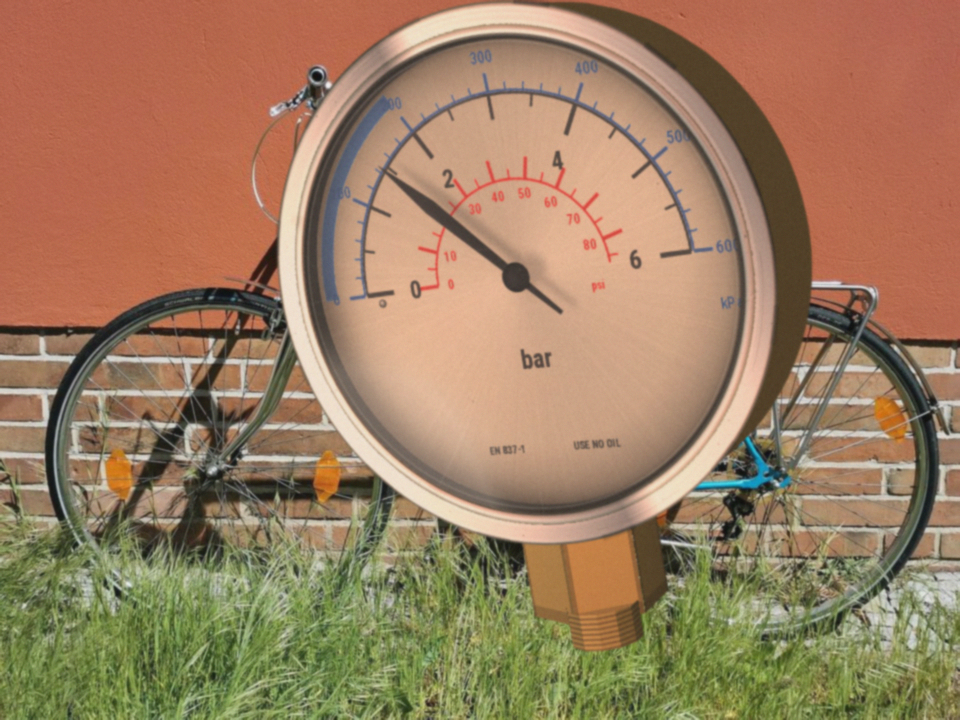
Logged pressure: 1.5 bar
